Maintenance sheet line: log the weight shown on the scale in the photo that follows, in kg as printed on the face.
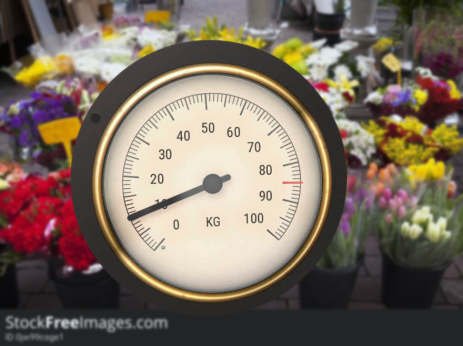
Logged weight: 10 kg
